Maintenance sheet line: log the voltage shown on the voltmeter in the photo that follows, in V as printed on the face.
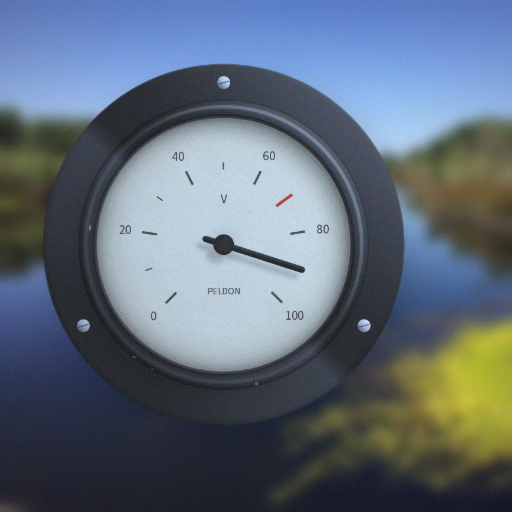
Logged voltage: 90 V
